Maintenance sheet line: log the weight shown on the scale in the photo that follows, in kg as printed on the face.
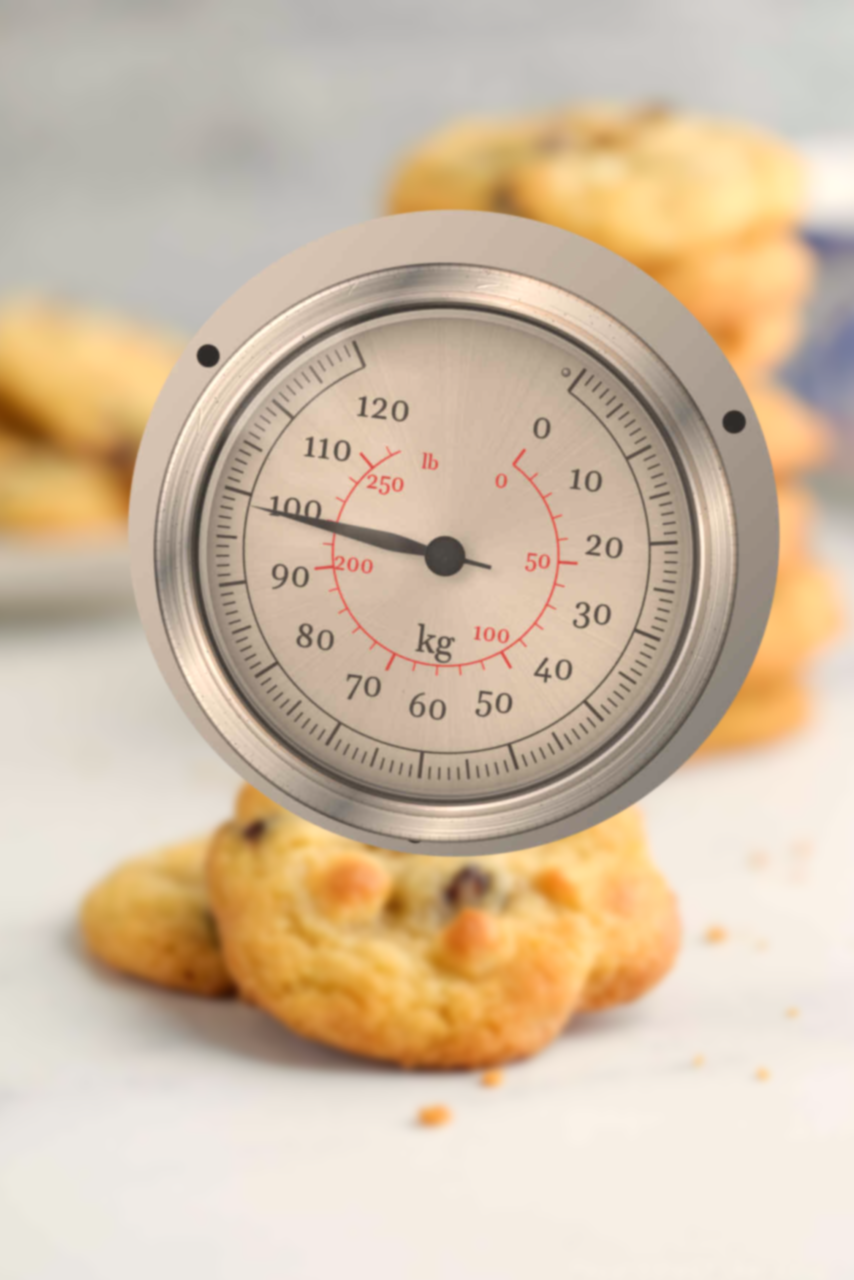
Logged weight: 99 kg
